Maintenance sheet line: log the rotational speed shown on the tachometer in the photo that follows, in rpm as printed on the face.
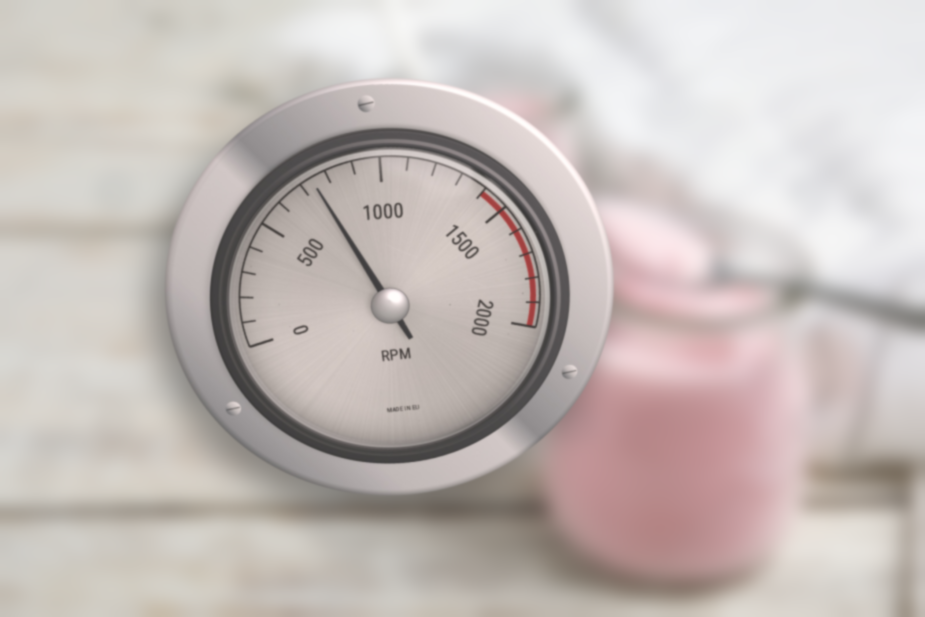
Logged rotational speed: 750 rpm
